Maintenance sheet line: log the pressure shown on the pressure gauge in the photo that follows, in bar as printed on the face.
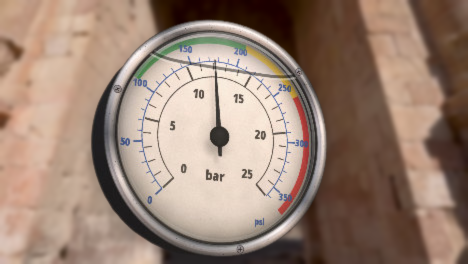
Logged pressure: 12 bar
